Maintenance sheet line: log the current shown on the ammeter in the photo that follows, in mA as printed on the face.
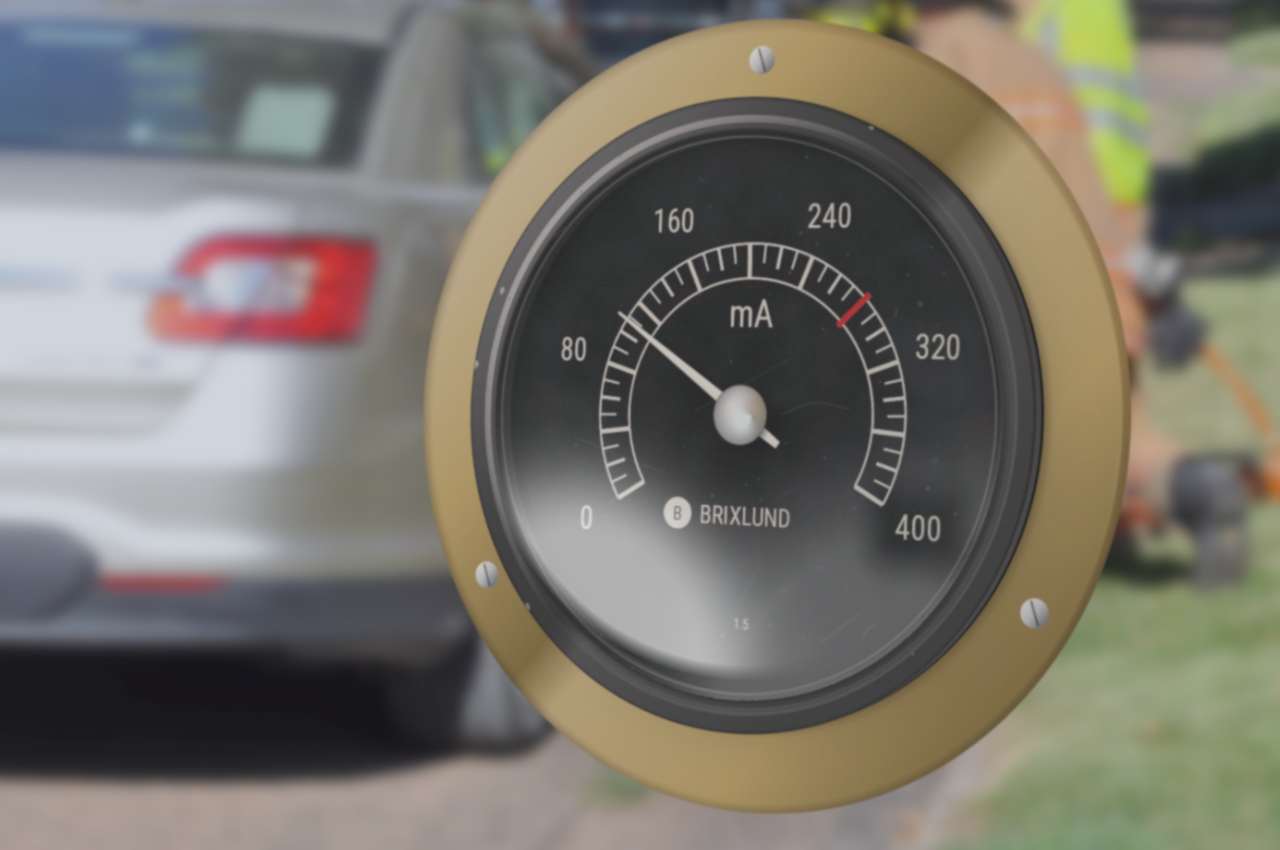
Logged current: 110 mA
